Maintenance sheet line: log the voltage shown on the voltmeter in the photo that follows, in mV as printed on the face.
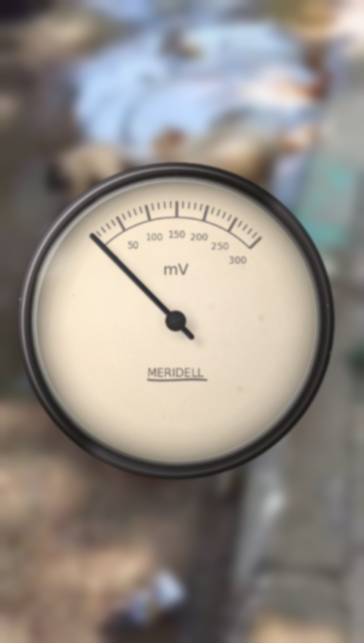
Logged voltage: 0 mV
